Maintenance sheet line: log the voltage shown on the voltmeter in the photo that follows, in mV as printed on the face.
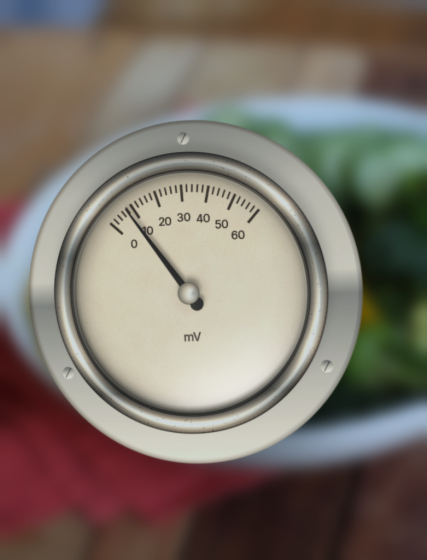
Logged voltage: 8 mV
